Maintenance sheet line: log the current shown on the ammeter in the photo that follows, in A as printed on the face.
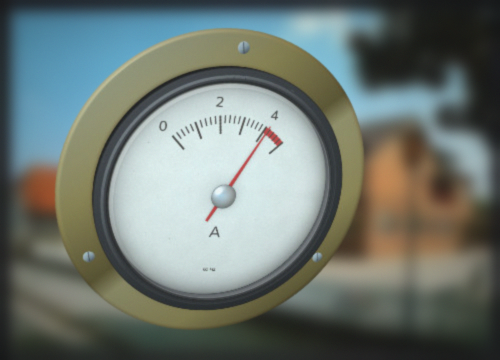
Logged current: 4 A
